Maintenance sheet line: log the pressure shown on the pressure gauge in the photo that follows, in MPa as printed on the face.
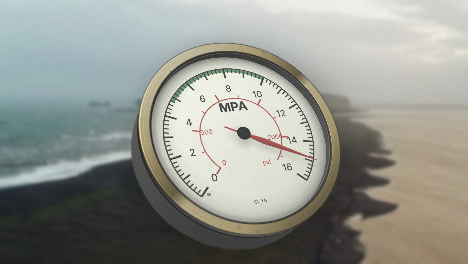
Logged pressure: 15 MPa
